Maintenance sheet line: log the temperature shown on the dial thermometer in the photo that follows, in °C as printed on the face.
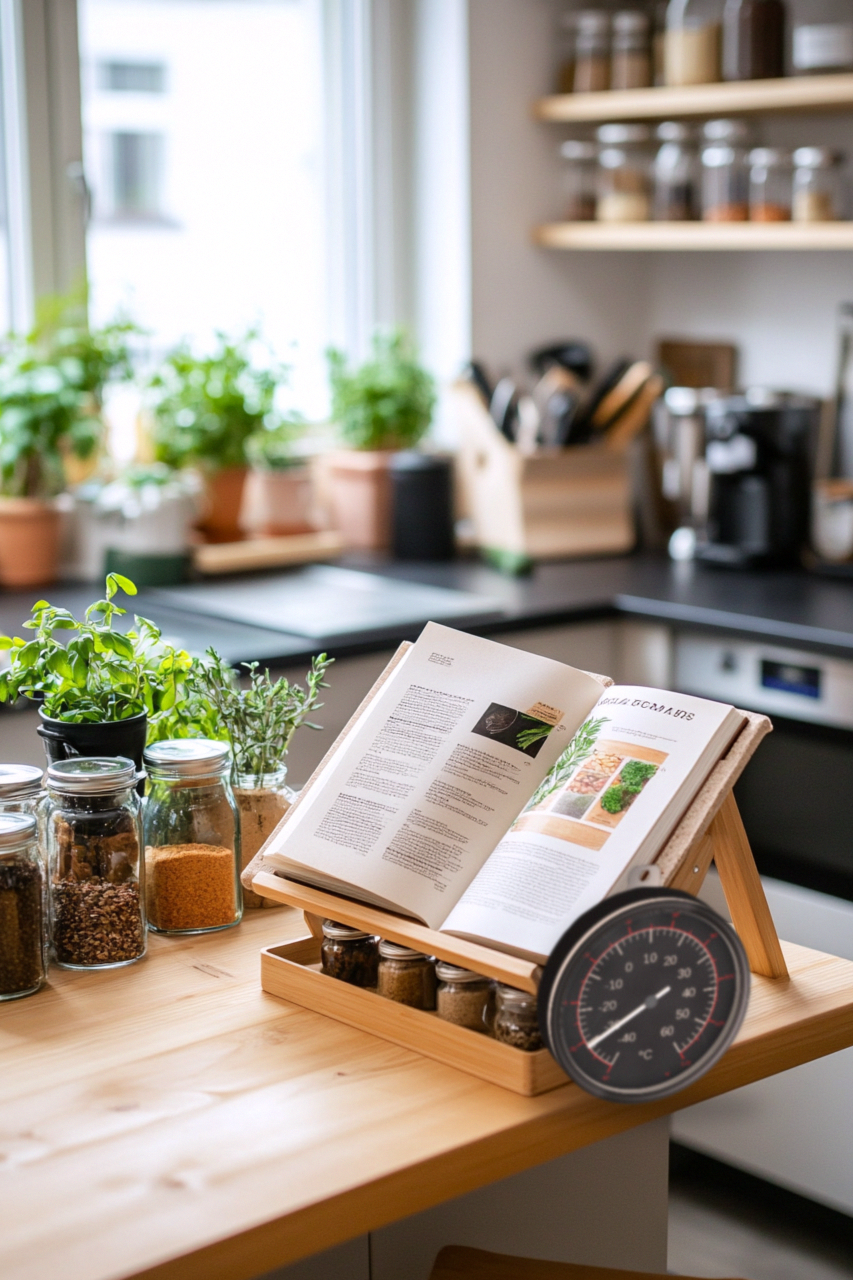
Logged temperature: -30 °C
